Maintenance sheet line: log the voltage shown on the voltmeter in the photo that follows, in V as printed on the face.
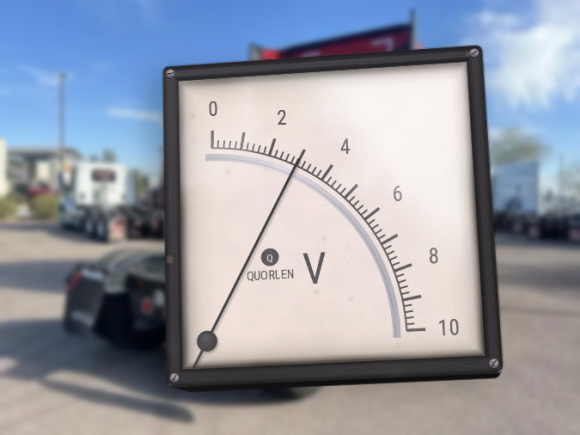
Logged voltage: 3 V
